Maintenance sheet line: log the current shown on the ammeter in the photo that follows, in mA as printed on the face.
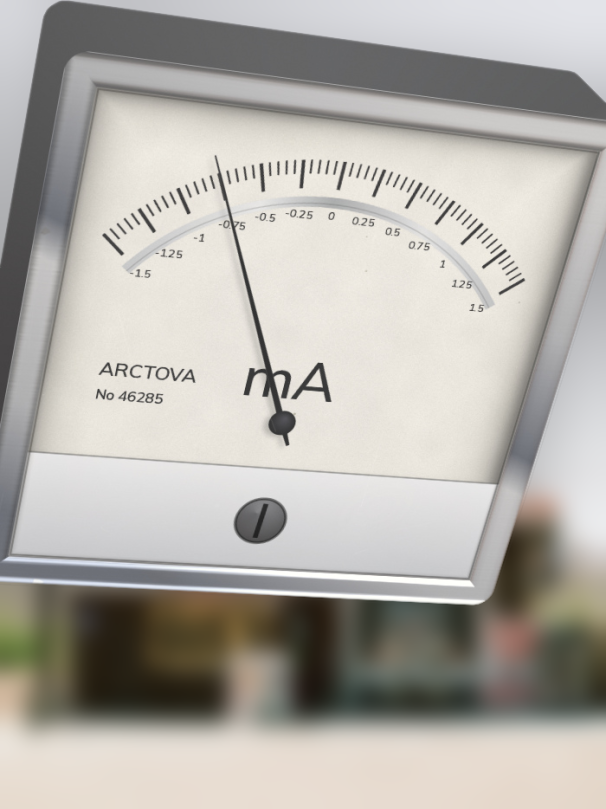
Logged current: -0.75 mA
